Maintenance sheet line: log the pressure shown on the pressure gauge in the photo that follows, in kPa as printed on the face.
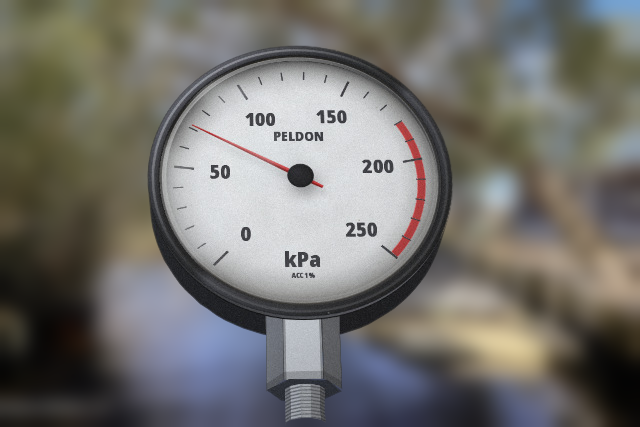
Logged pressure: 70 kPa
